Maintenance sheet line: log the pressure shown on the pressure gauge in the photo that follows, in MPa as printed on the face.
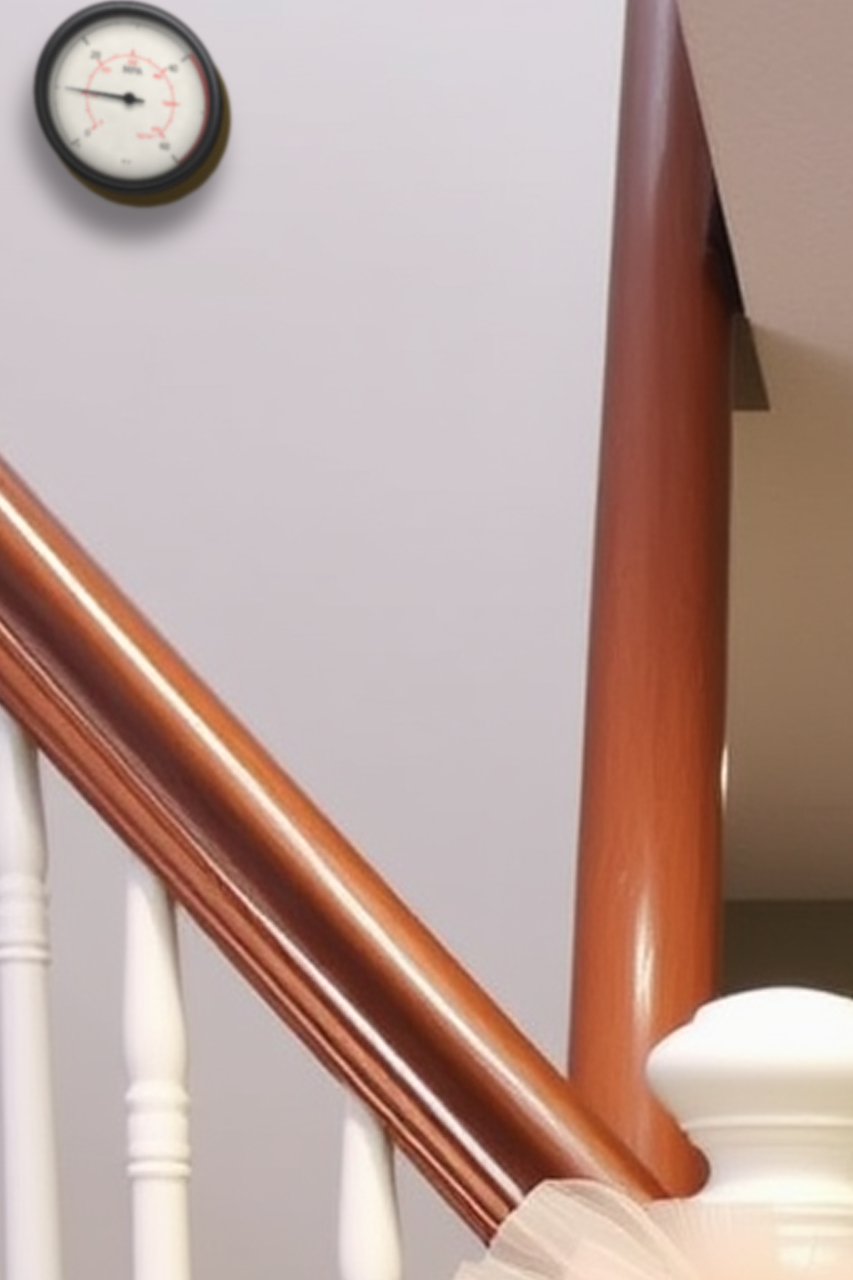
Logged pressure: 10 MPa
